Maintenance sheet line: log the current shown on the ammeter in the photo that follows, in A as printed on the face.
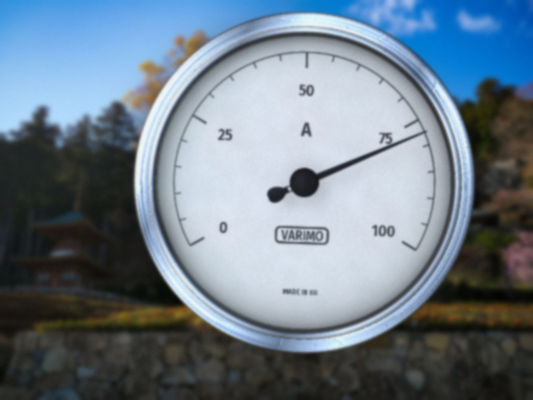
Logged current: 77.5 A
